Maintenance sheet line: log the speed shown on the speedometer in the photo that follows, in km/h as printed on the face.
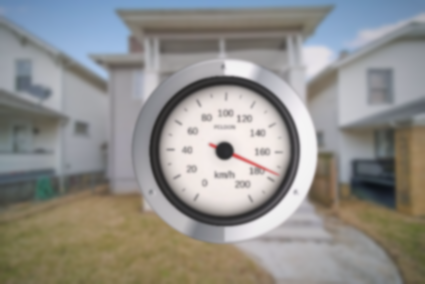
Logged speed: 175 km/h
